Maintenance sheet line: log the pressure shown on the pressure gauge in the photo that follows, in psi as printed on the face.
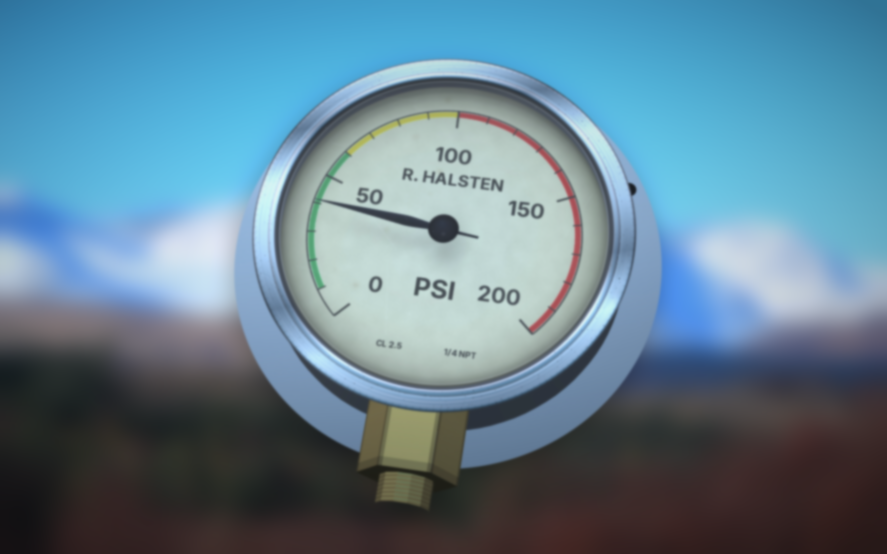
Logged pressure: 40 psi
